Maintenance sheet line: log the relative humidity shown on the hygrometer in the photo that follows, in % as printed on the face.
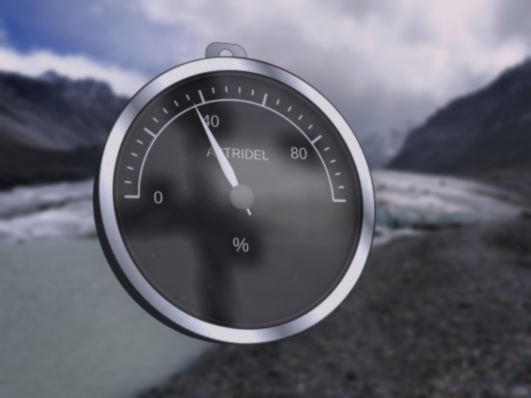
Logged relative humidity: 36 %
